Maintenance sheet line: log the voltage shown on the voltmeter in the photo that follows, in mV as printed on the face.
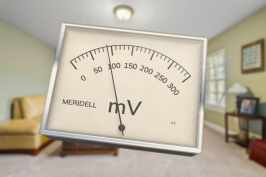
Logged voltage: 90 mV
